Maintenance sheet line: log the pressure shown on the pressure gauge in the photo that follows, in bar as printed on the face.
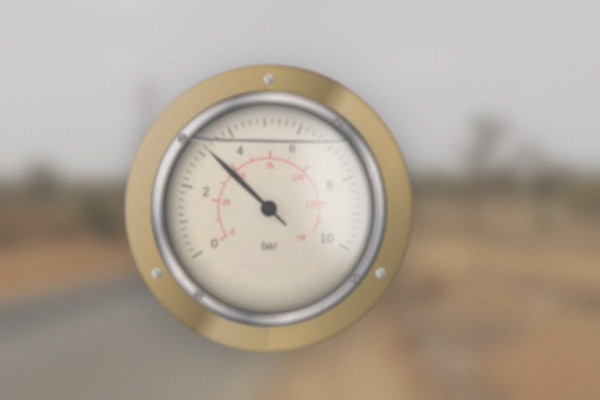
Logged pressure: 3.2 bar
